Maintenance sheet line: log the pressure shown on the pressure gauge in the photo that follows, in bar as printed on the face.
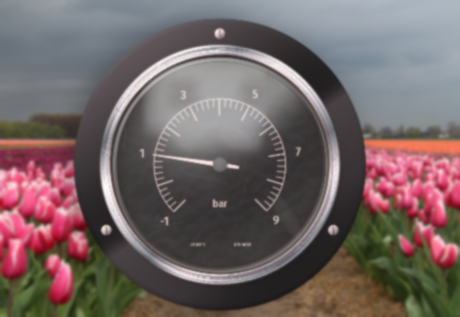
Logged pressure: 1 bar
